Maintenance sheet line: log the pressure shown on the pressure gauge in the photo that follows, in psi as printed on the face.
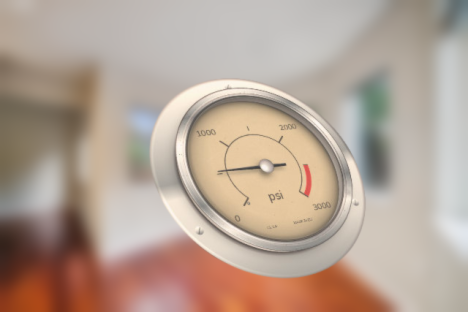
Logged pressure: 500 psi
